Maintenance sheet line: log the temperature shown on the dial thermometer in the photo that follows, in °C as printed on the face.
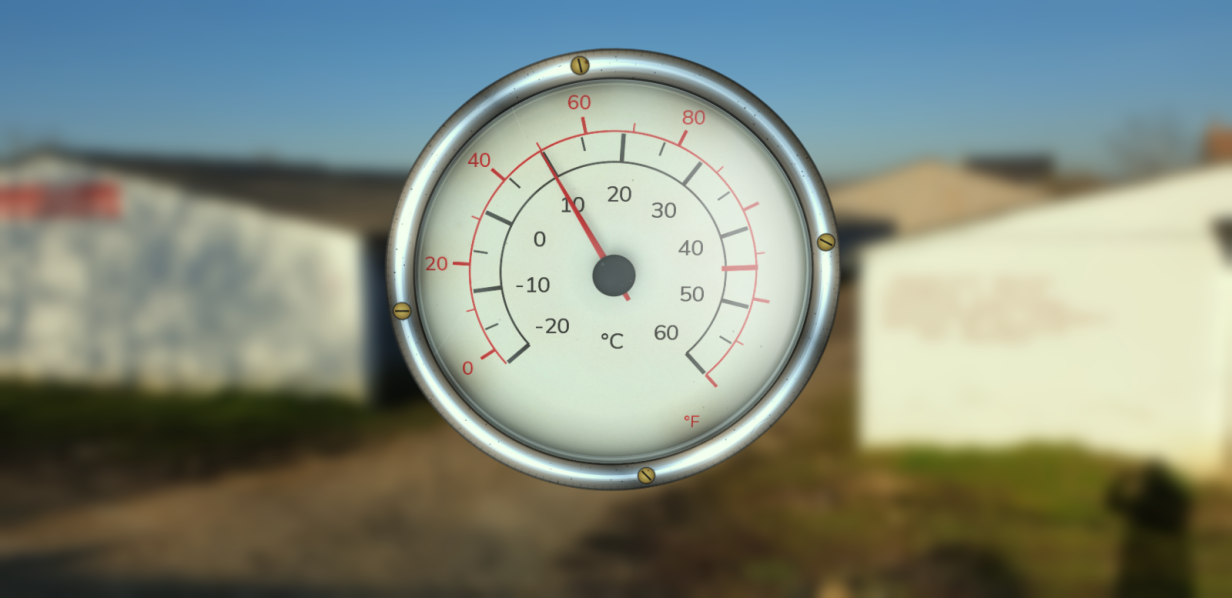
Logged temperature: 10 °C
